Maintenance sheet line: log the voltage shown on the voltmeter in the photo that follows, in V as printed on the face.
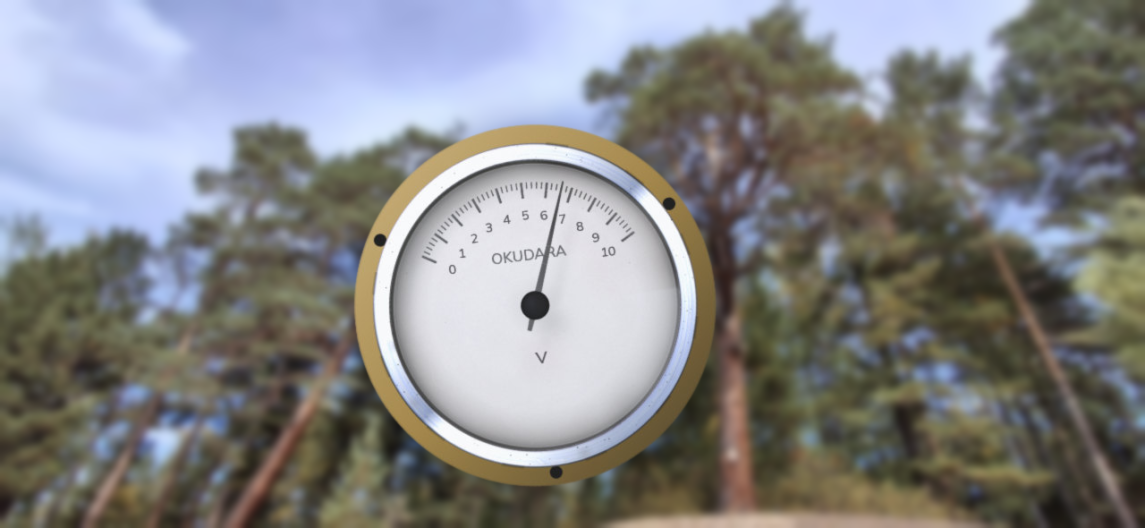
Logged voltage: 6.6 V
